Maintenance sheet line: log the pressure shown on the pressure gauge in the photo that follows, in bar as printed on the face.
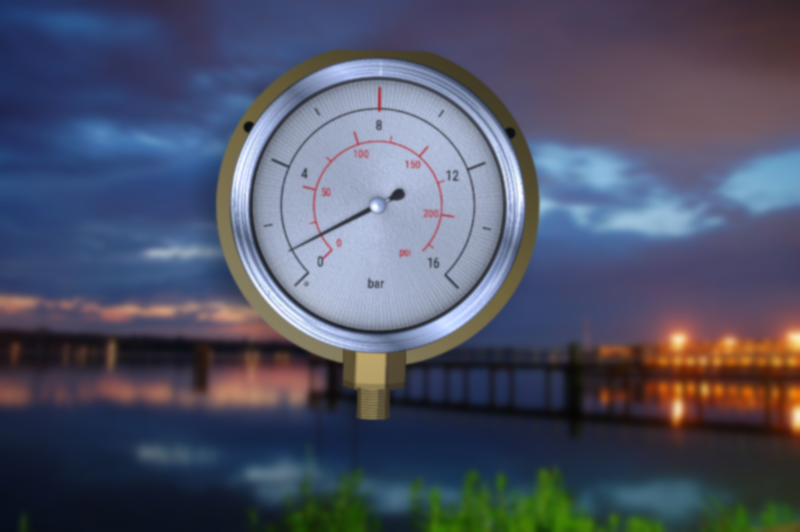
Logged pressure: 1 bar
